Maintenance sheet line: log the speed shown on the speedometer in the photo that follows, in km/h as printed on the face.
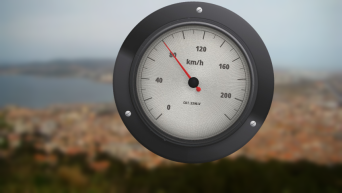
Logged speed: 80 km/h
